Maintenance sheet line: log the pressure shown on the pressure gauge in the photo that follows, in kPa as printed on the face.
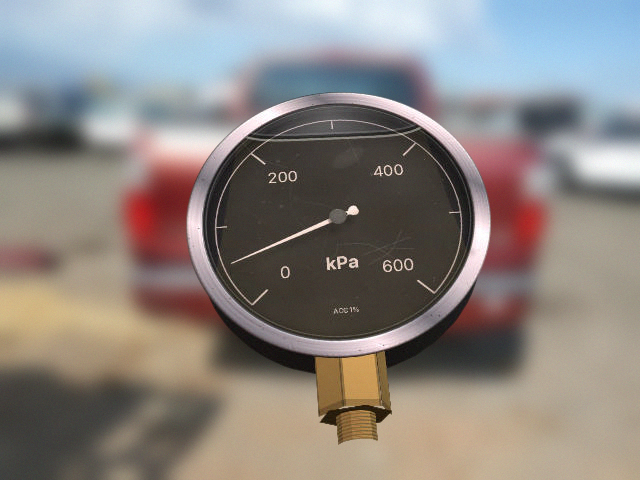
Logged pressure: 50 kPa
